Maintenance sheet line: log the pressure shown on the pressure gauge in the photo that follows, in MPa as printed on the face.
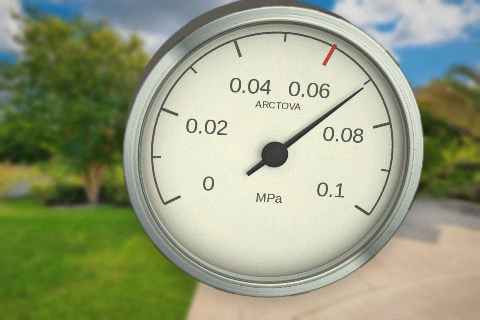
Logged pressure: 0.07 MPa
